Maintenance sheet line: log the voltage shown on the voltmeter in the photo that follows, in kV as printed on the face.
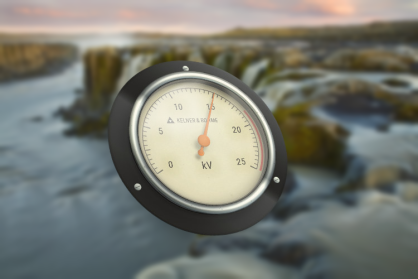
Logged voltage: 15 kV
